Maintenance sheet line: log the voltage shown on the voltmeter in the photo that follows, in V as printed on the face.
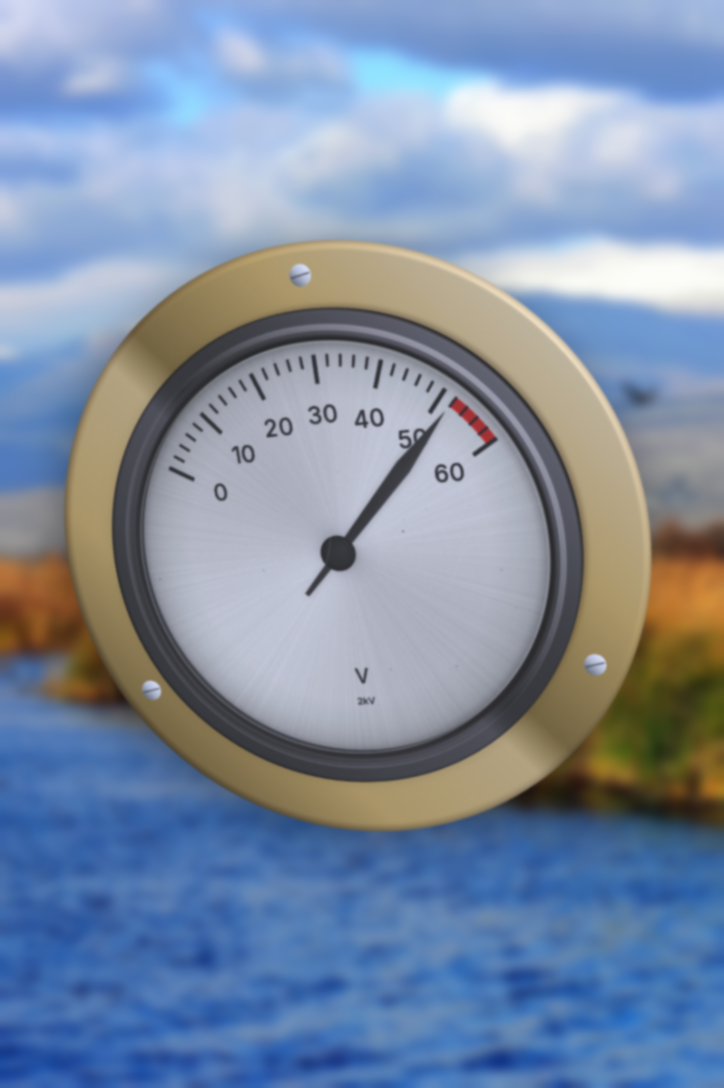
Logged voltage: 52 V
